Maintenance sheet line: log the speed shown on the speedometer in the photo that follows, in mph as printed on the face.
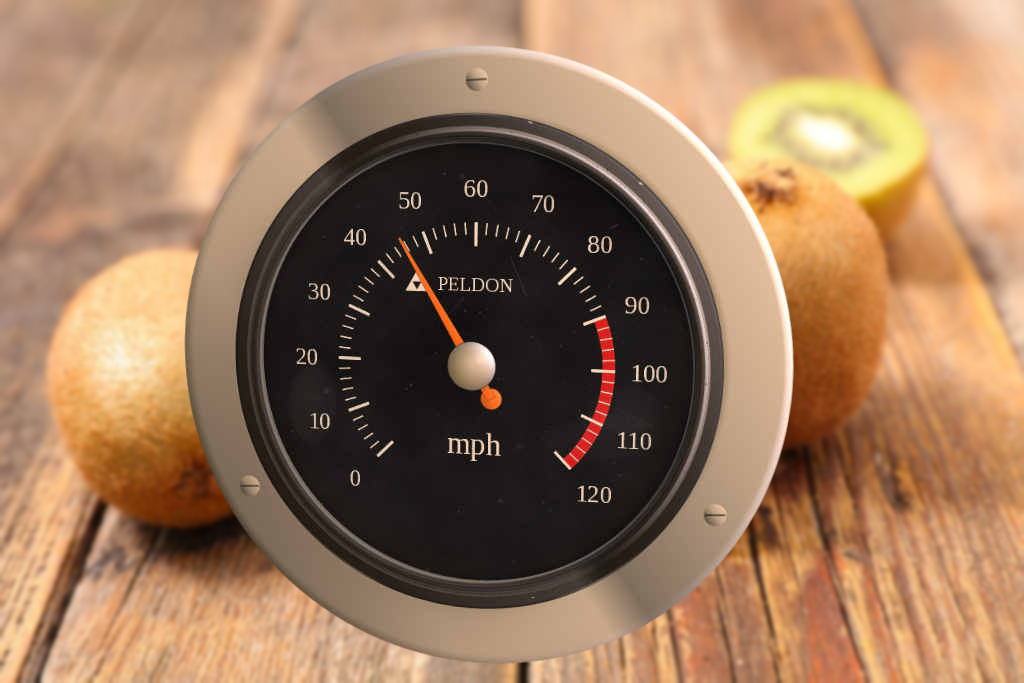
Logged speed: 46 mph
